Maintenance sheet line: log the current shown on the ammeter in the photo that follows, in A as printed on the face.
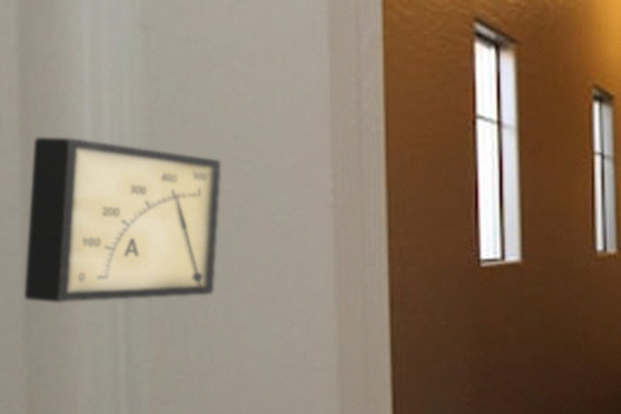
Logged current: 400 A
